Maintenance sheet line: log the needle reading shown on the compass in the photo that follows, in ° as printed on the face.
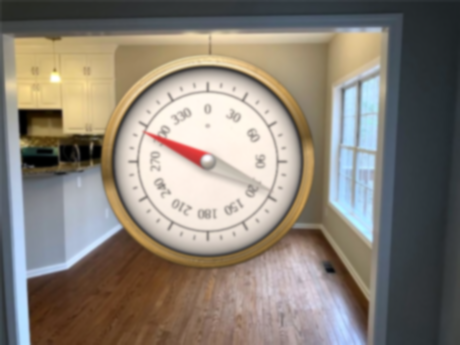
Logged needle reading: 295 °
